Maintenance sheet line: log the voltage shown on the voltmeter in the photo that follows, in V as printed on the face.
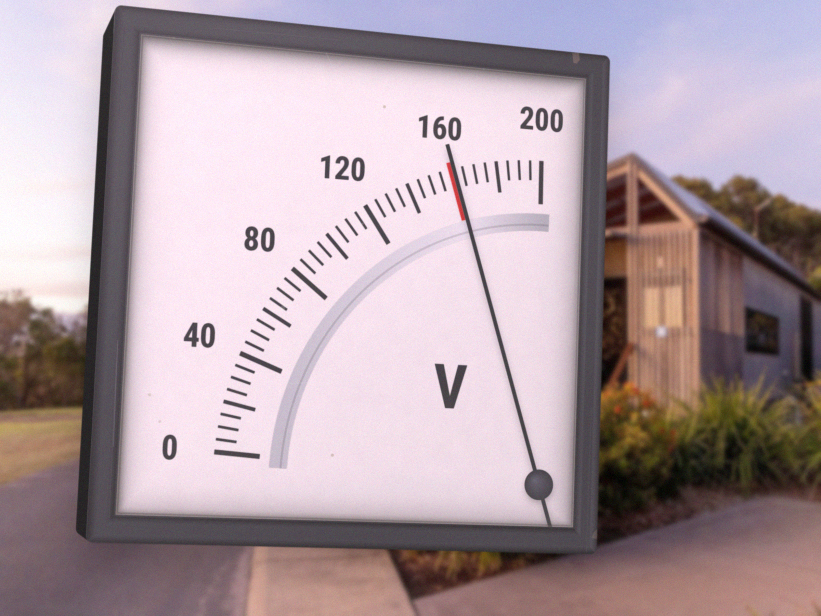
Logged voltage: 160 V
